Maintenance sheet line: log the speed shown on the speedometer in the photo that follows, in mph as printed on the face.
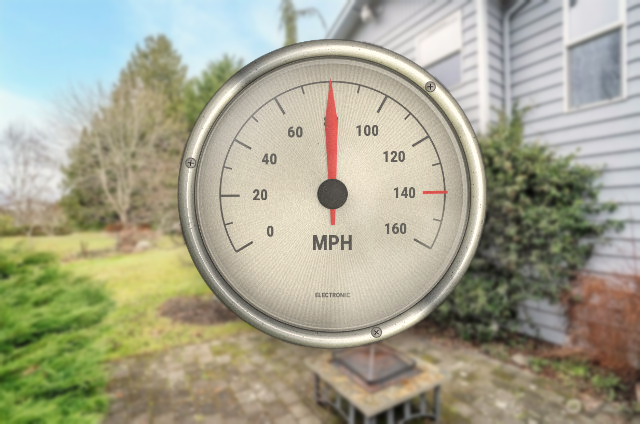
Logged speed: 80 mph
